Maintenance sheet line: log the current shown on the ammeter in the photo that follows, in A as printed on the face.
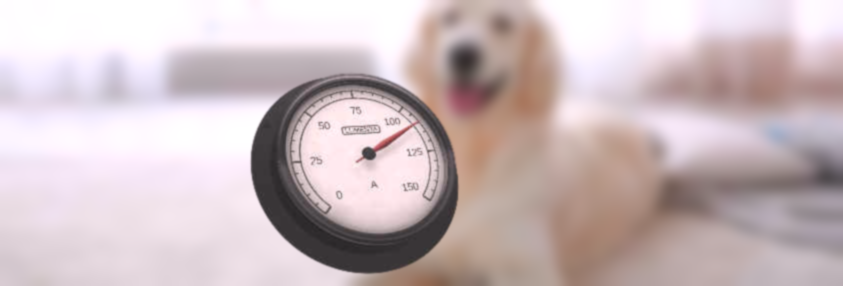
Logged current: 110 A
